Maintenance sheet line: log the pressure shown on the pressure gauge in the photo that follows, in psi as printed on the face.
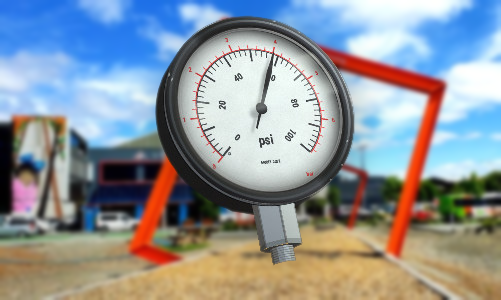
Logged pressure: 58 psi
